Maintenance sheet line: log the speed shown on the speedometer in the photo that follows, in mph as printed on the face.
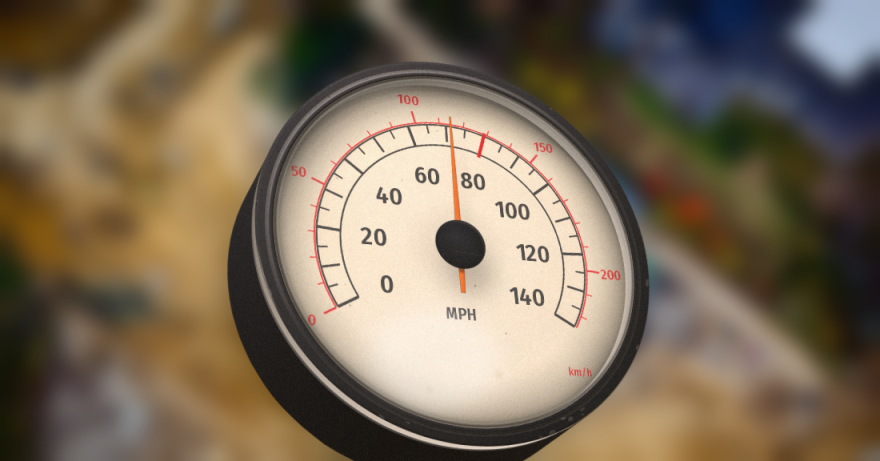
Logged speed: 70 mph
